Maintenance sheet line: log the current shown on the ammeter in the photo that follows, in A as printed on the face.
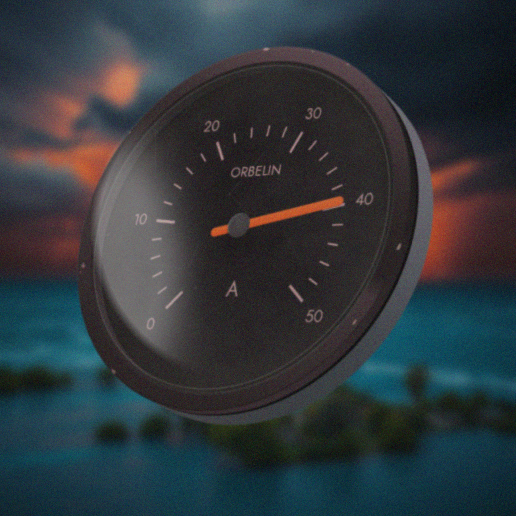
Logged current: 40 A
